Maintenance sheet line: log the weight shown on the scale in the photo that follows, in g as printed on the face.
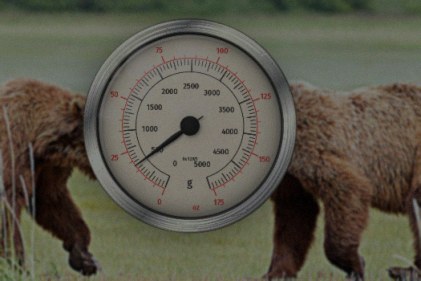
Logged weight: 500 g
